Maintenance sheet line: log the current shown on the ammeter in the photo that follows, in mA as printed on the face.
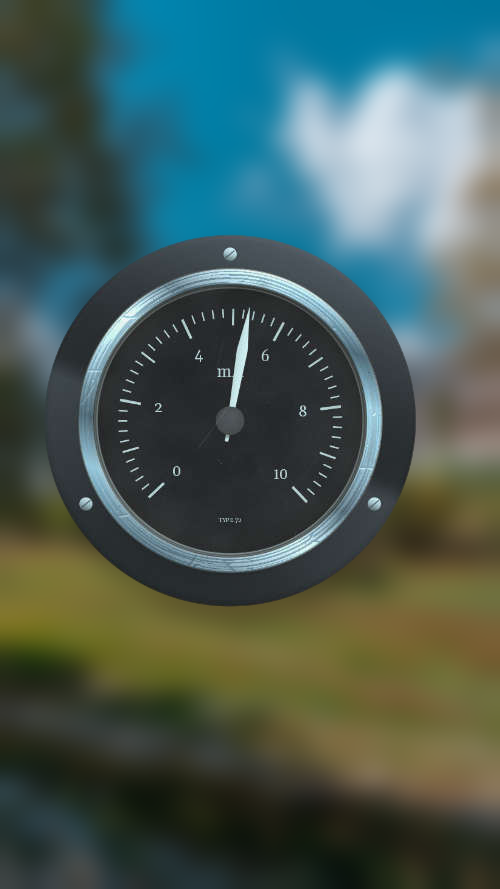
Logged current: 5.3 mA
